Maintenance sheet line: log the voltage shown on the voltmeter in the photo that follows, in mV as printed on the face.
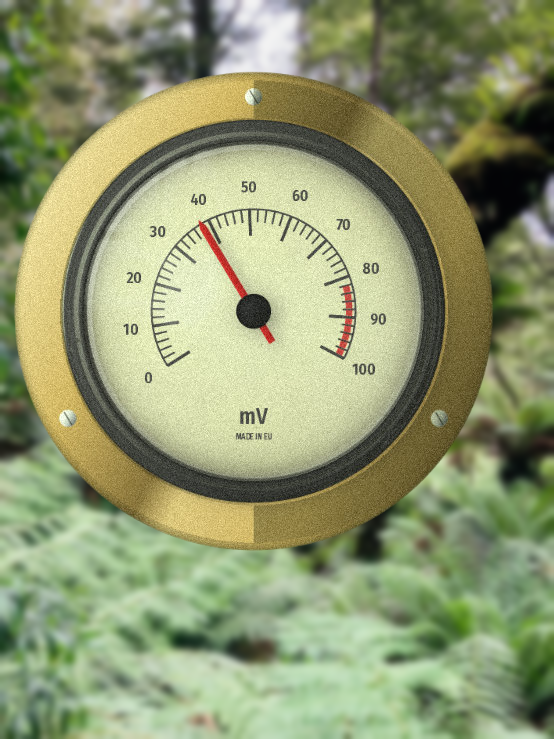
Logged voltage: 38 mV
